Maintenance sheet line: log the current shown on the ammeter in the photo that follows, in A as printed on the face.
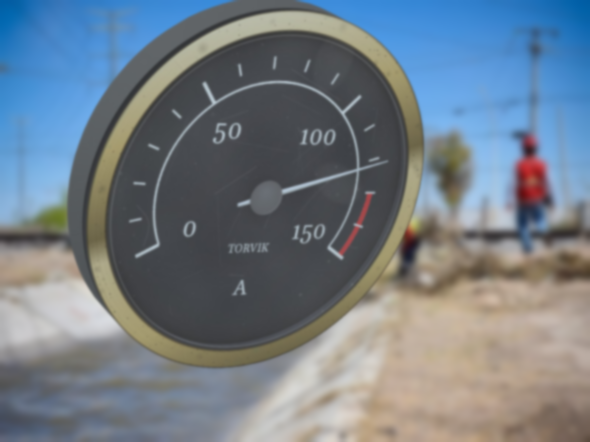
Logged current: 120 A
